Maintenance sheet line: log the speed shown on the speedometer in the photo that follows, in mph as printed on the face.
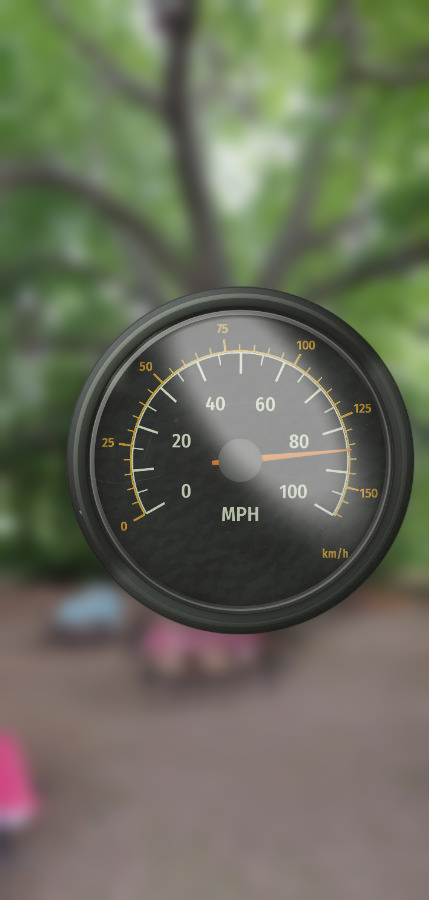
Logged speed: 85 mph
